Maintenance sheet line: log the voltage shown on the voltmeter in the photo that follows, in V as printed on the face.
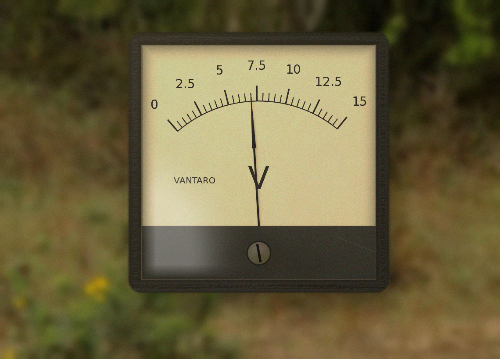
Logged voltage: 7 V
